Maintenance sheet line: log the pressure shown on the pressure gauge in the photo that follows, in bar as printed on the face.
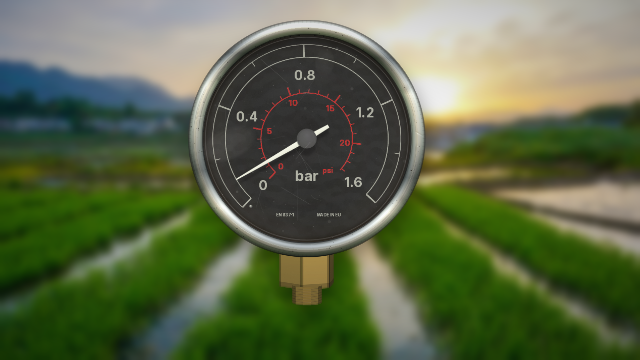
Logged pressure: 0.1 bar
